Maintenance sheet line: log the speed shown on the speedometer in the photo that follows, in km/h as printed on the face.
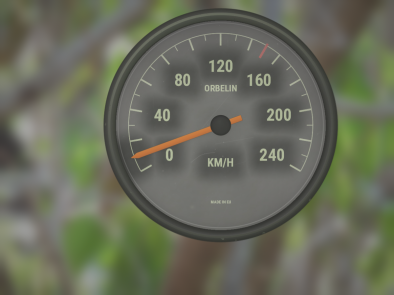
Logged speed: 10 km/h
